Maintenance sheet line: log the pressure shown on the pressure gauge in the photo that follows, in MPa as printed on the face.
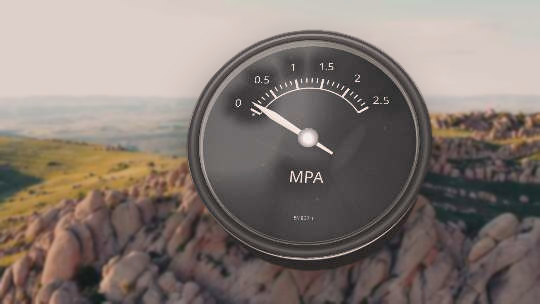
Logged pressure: 0.1 MPa
